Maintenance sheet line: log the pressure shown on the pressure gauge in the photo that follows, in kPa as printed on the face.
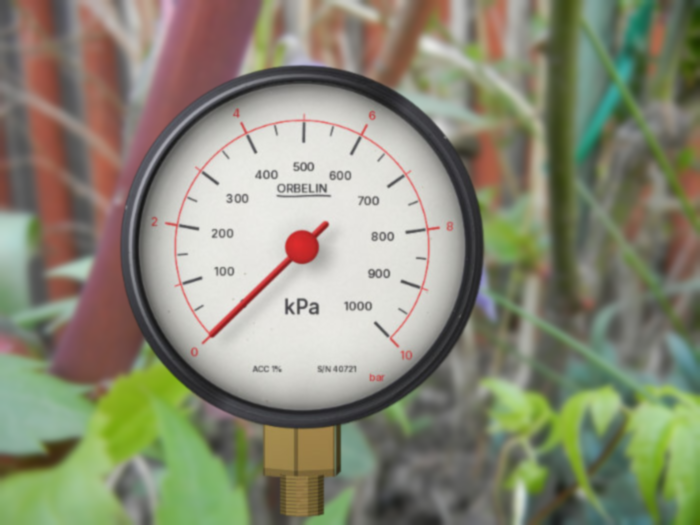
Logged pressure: 0 kPa
